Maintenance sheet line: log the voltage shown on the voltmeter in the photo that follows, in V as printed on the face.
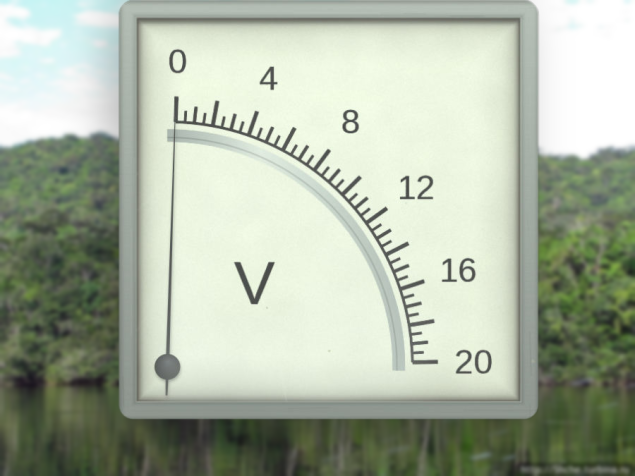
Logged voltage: 0 V
